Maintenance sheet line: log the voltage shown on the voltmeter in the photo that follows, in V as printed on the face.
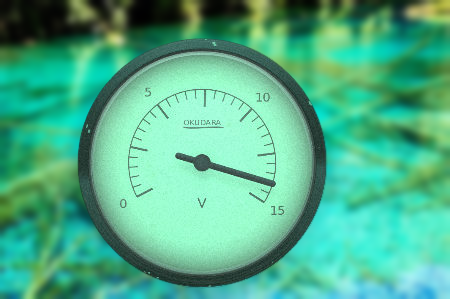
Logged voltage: 14 V
